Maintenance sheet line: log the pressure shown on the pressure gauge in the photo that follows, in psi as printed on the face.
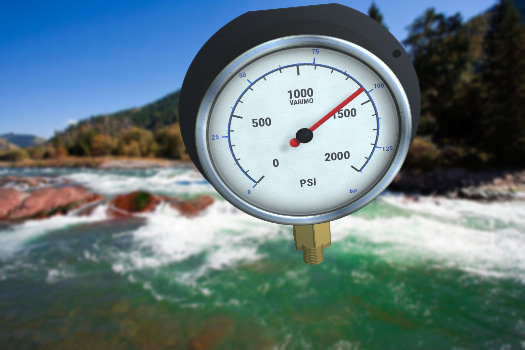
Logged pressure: 1400 psi
